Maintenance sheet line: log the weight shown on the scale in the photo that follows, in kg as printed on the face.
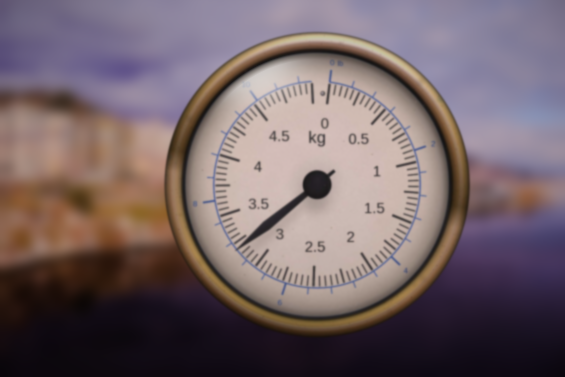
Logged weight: 3.2 kg
